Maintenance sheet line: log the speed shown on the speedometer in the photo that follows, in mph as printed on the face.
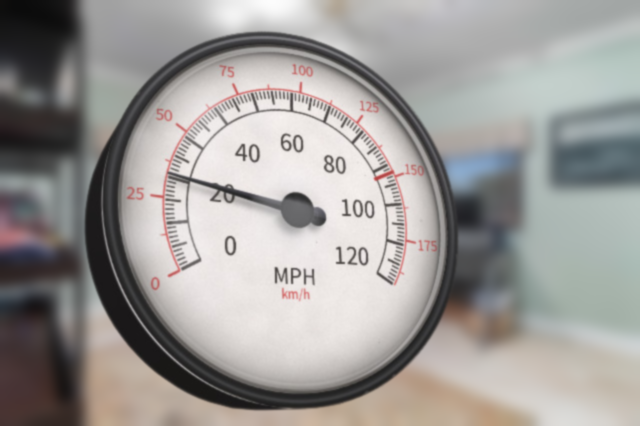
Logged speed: 20 mph
